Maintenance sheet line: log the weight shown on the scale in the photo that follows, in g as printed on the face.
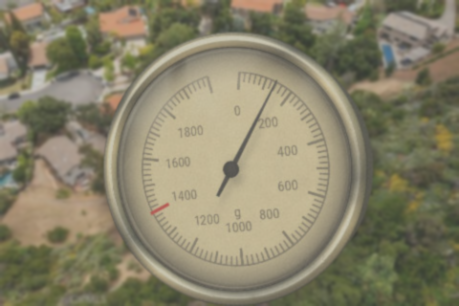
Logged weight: 140 g
